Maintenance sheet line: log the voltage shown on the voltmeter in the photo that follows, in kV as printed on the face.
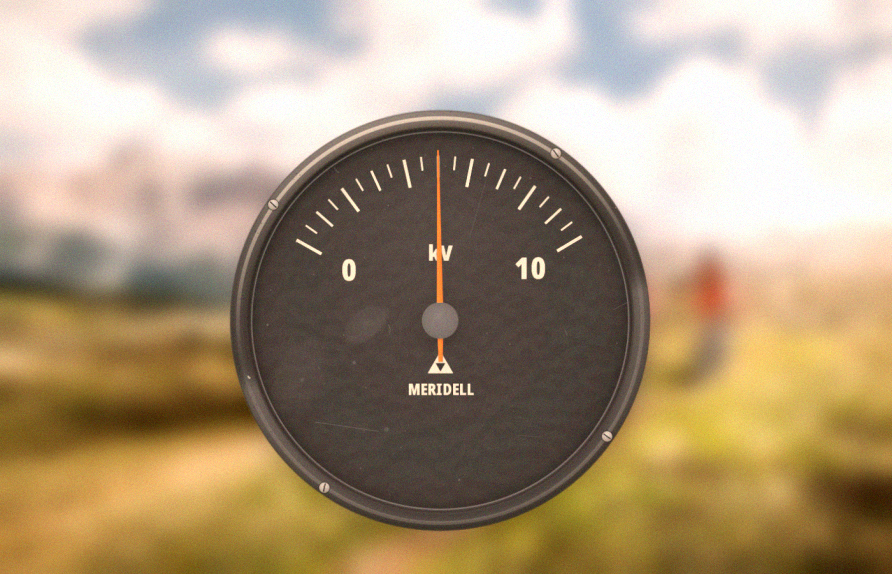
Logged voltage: 5 kV
